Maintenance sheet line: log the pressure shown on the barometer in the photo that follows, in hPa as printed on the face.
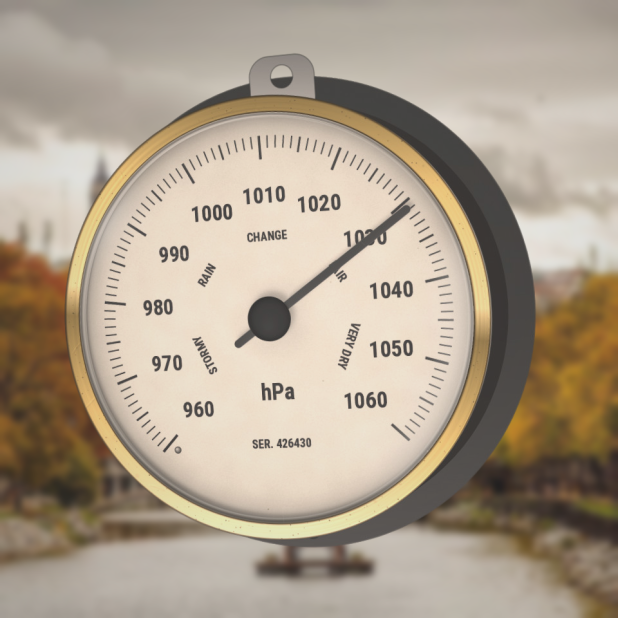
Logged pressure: 1031 hPa
